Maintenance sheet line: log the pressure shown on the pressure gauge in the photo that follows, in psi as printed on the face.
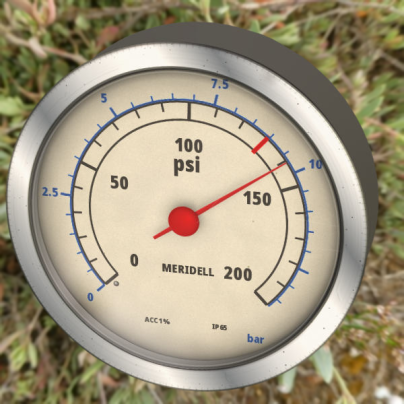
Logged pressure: 140 psi
